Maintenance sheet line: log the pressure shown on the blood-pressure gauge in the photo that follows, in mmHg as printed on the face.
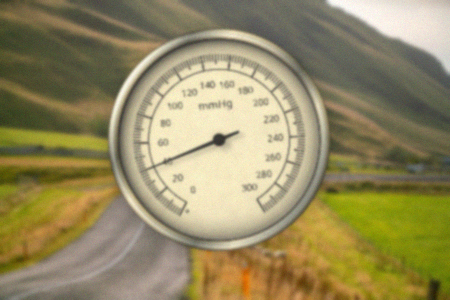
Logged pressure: 40 mmHg
